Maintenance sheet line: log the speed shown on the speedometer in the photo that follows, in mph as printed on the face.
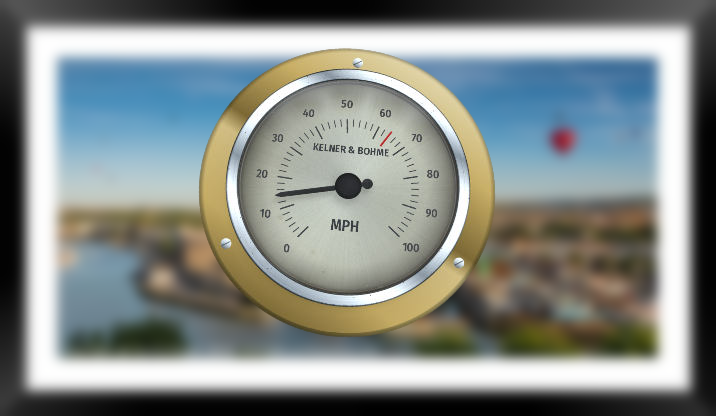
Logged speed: 14 mph
